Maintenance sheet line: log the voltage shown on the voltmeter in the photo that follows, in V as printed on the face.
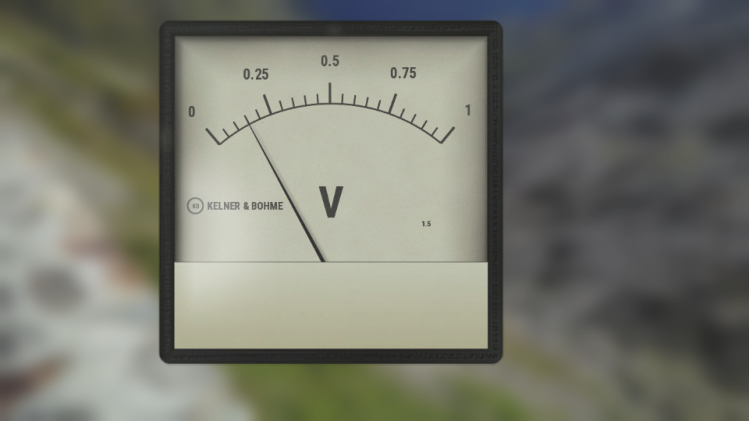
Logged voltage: 0.15 V
